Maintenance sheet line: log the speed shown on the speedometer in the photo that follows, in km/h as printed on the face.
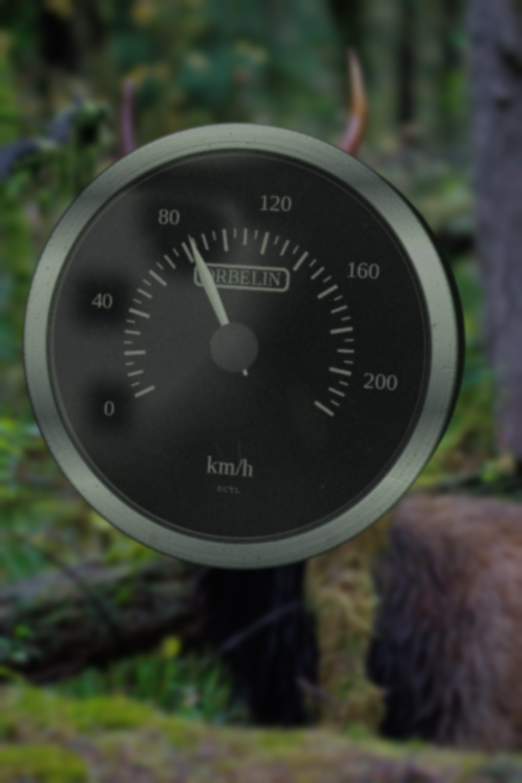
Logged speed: 85 km/h
